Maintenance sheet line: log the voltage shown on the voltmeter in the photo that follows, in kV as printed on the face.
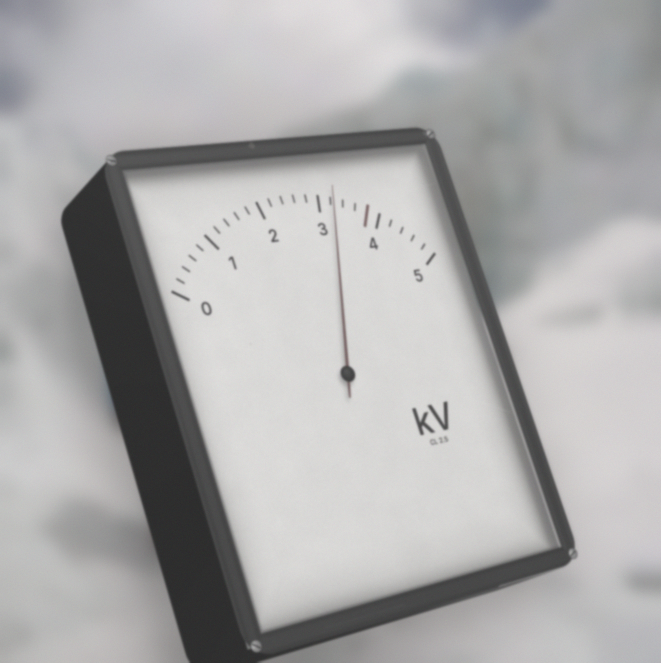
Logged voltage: 3.2 kV
